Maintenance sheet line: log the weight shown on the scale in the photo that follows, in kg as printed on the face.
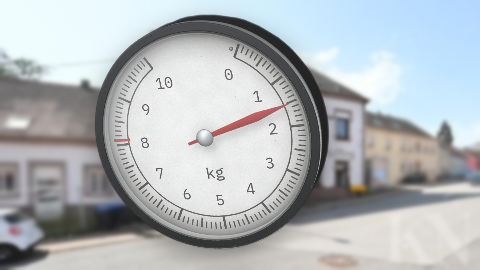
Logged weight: 1.5 kg
